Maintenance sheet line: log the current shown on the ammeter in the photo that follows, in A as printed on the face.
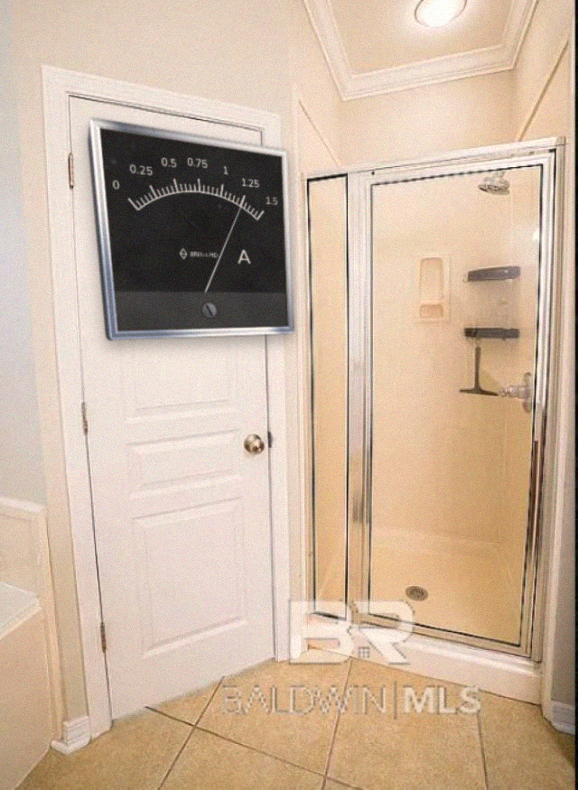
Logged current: 1.25 A
